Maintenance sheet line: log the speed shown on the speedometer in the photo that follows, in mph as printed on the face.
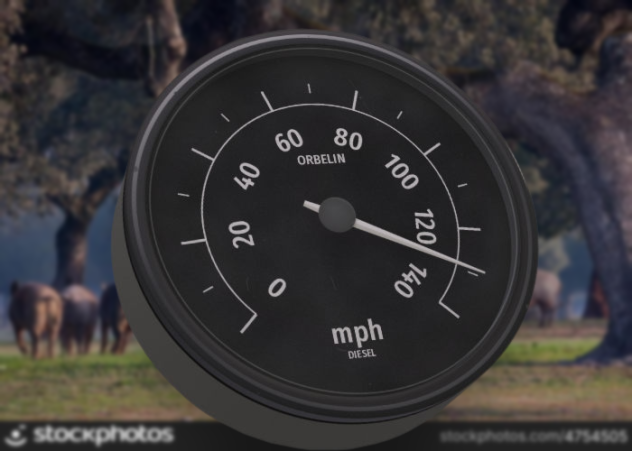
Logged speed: 130 mph
